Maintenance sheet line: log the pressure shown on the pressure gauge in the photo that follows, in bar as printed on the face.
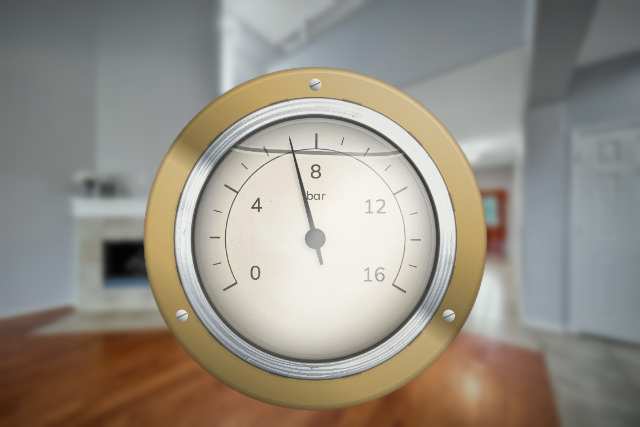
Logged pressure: 7 bar
